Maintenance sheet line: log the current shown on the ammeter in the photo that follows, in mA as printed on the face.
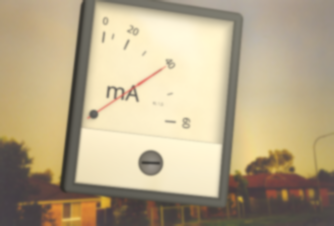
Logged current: 40 mA
